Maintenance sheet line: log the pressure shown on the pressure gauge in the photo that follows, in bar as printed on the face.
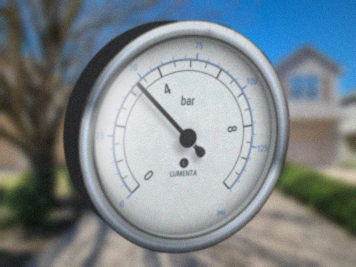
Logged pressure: 3.25 bar
